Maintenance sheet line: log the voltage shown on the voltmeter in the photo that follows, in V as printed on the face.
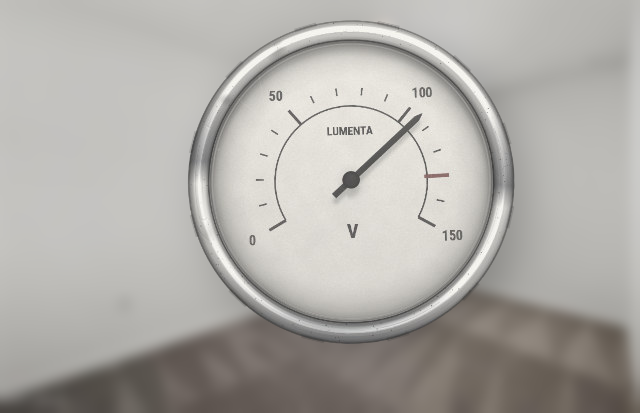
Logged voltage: 105 V
